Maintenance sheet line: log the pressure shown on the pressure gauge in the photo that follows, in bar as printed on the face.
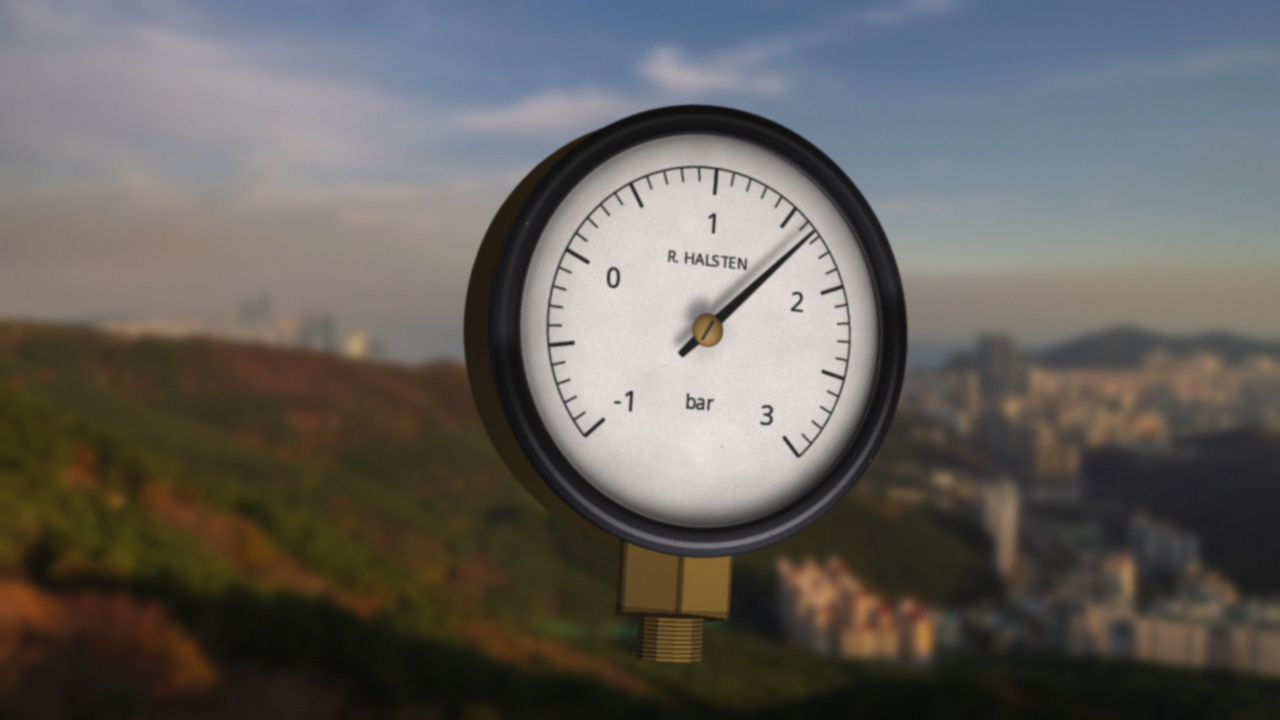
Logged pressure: 1.65 bar
